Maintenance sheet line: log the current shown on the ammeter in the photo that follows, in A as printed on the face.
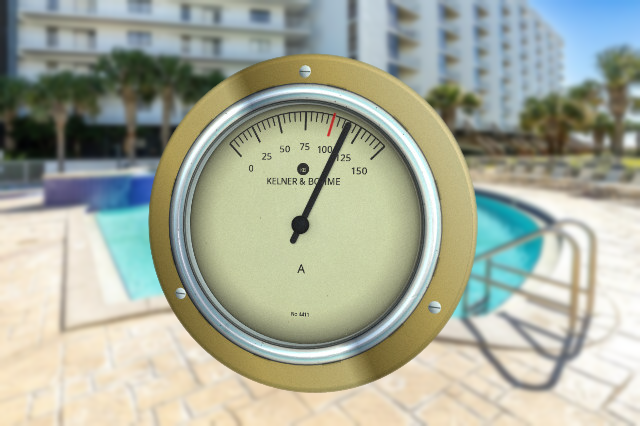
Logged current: 115 A
